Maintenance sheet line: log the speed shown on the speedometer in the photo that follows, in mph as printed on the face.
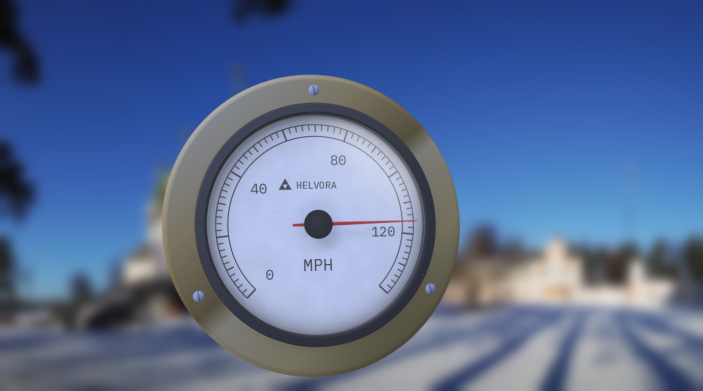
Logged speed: 116 mph
